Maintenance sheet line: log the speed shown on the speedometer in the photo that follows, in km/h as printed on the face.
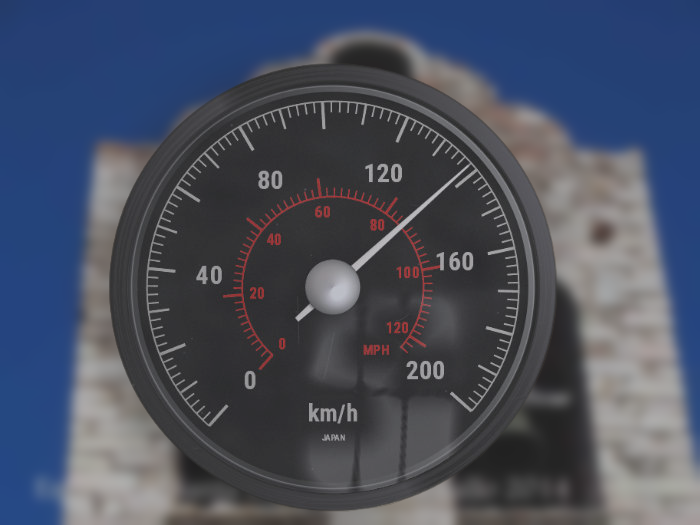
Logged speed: 138 km/h
